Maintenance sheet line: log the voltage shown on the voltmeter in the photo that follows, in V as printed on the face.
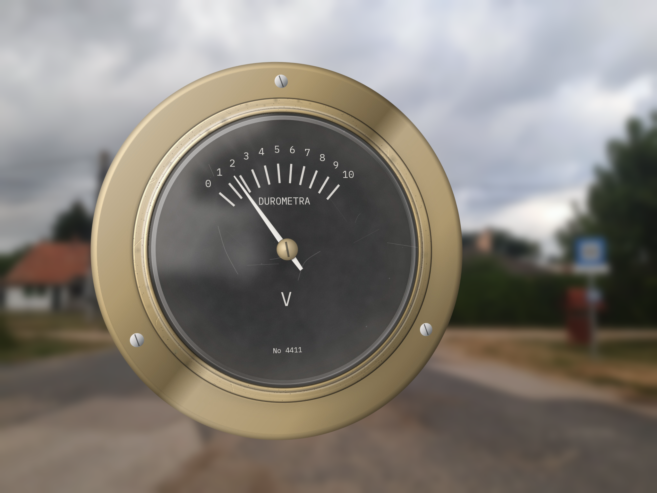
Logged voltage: 1.5 V
